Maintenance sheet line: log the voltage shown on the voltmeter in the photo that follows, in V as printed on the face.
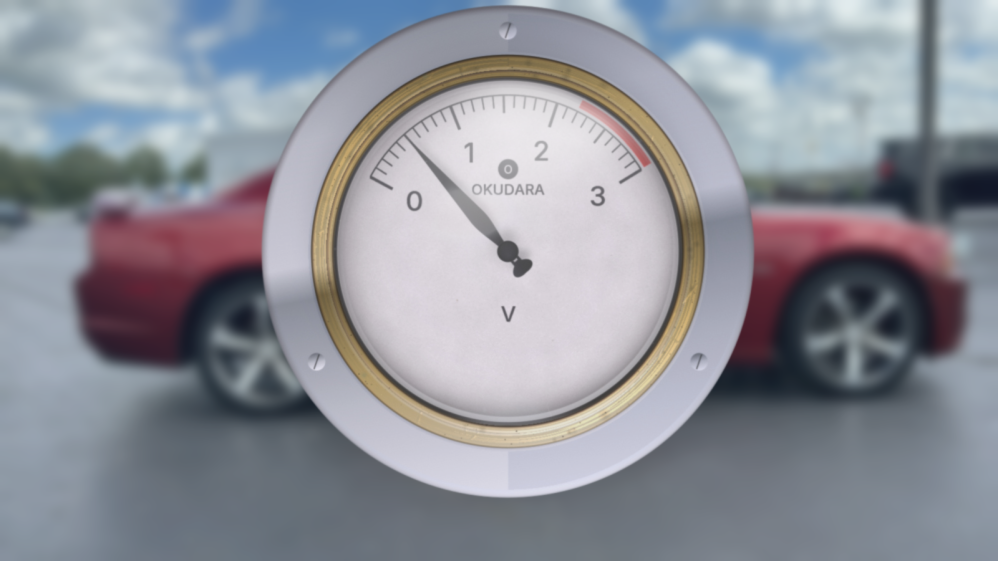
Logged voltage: 0.5 V
